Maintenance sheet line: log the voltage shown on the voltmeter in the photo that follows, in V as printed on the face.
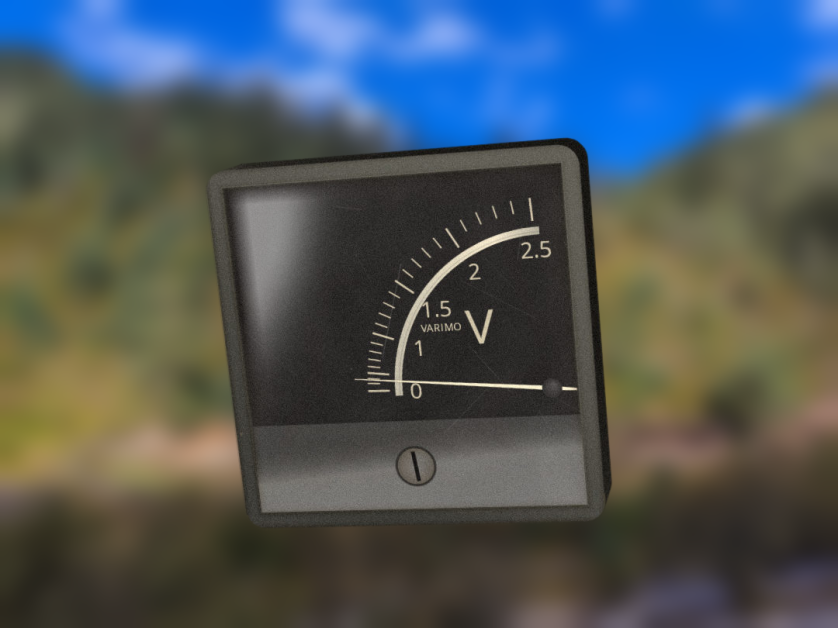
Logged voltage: 0.4 V
